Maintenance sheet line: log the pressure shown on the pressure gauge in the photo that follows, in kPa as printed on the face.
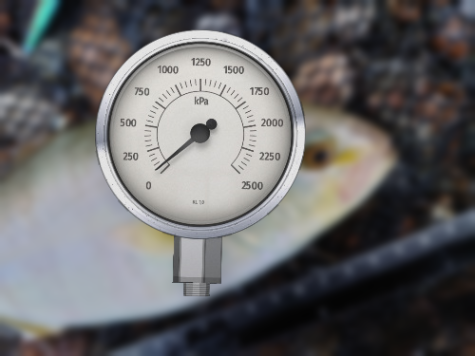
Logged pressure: 50 kPa
